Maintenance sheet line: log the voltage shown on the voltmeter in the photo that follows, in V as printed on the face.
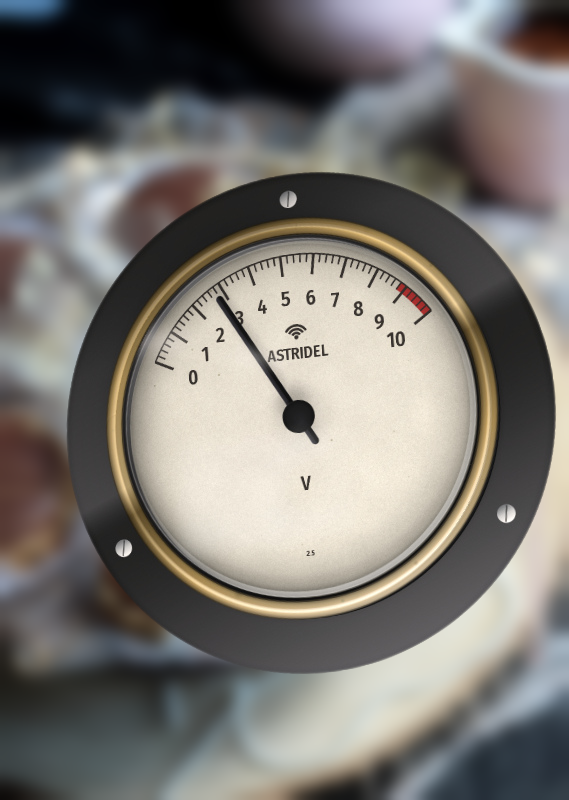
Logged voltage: 2.8 V
